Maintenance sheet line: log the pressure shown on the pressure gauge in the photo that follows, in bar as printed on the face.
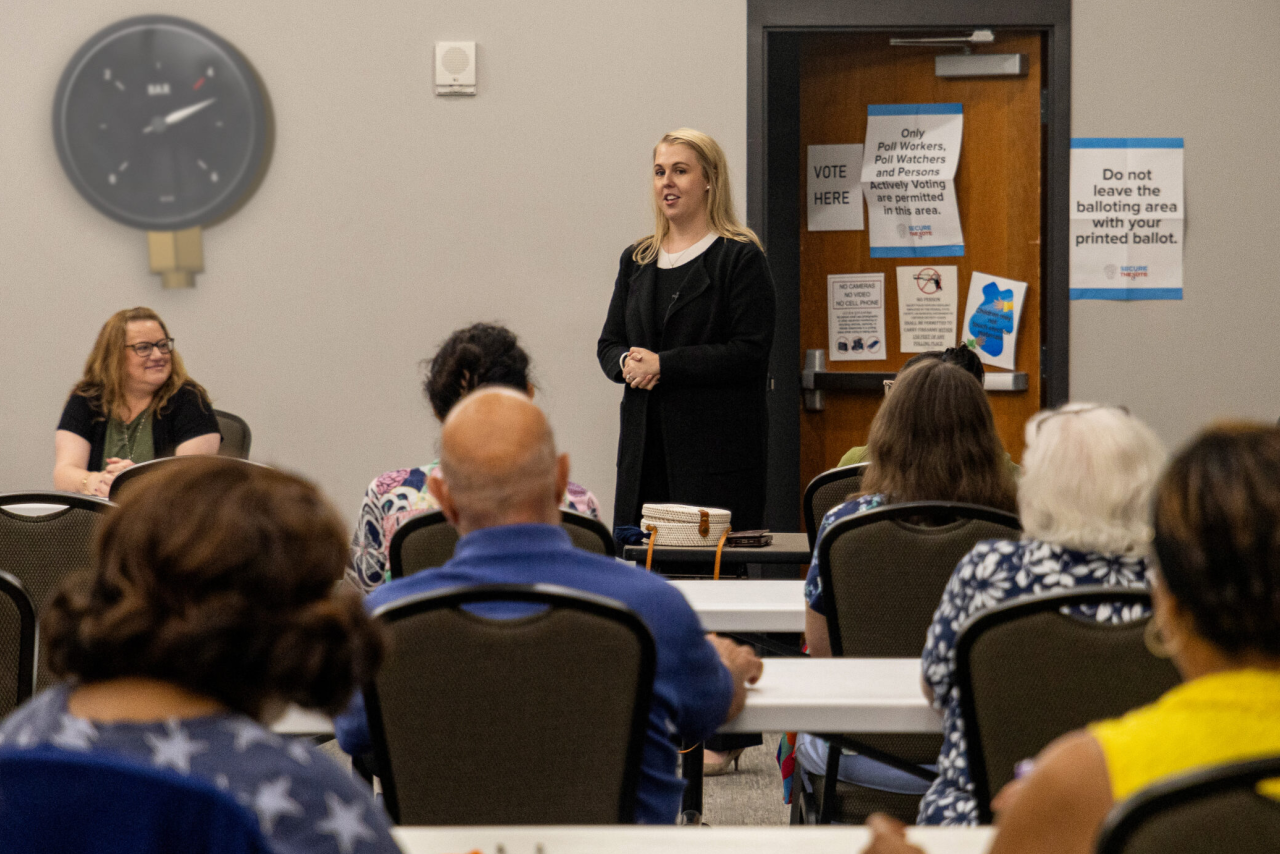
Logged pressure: 4.5 bar
